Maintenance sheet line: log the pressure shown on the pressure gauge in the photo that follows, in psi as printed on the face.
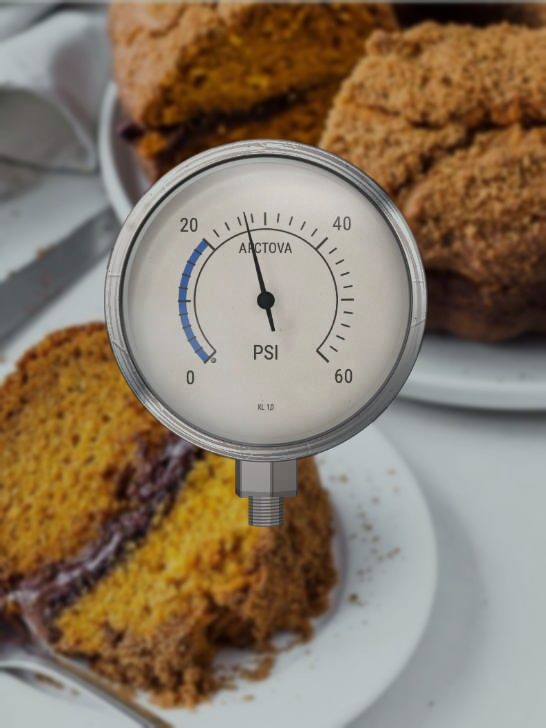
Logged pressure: 27 psi
